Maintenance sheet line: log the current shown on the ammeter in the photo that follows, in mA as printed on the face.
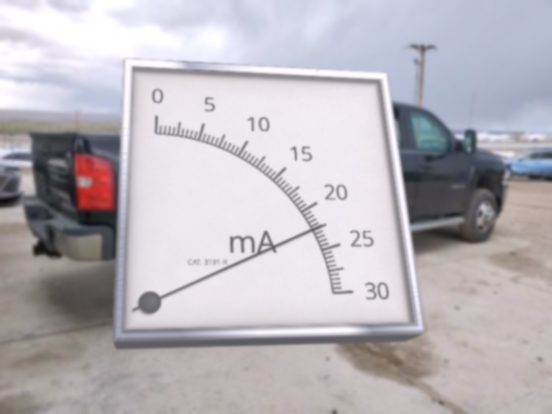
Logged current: 22.5 mA
